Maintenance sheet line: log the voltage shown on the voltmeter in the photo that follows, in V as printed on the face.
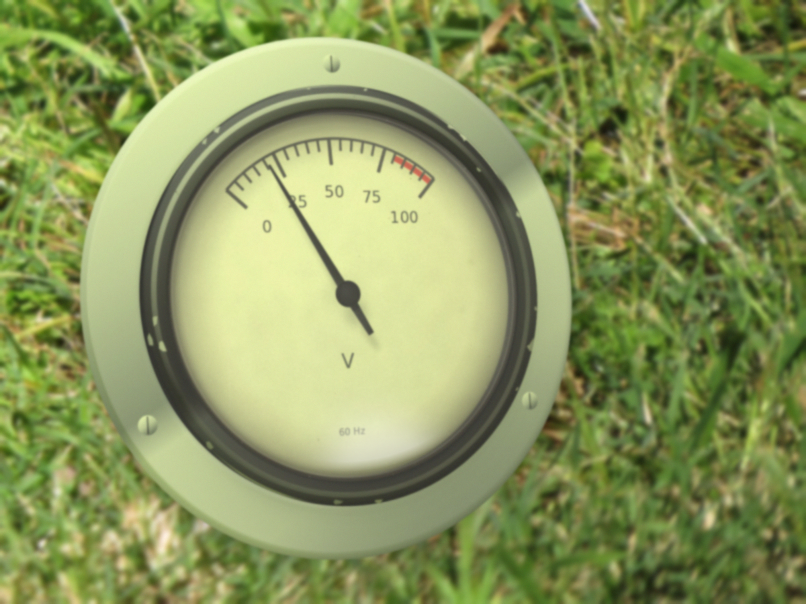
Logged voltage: 20 V
